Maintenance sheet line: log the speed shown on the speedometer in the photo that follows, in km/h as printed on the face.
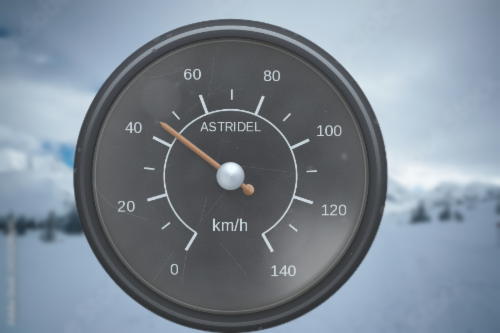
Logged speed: 45 km/h
